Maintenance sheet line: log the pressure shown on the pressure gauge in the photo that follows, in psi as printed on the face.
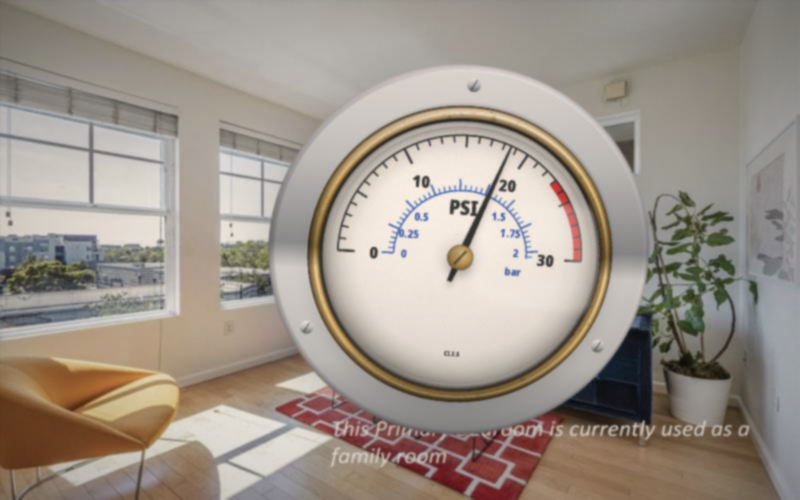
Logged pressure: 18.5 psi
